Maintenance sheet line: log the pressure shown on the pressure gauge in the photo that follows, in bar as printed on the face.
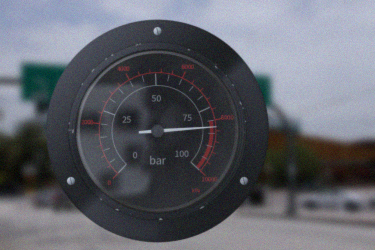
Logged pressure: 82.5 bar
